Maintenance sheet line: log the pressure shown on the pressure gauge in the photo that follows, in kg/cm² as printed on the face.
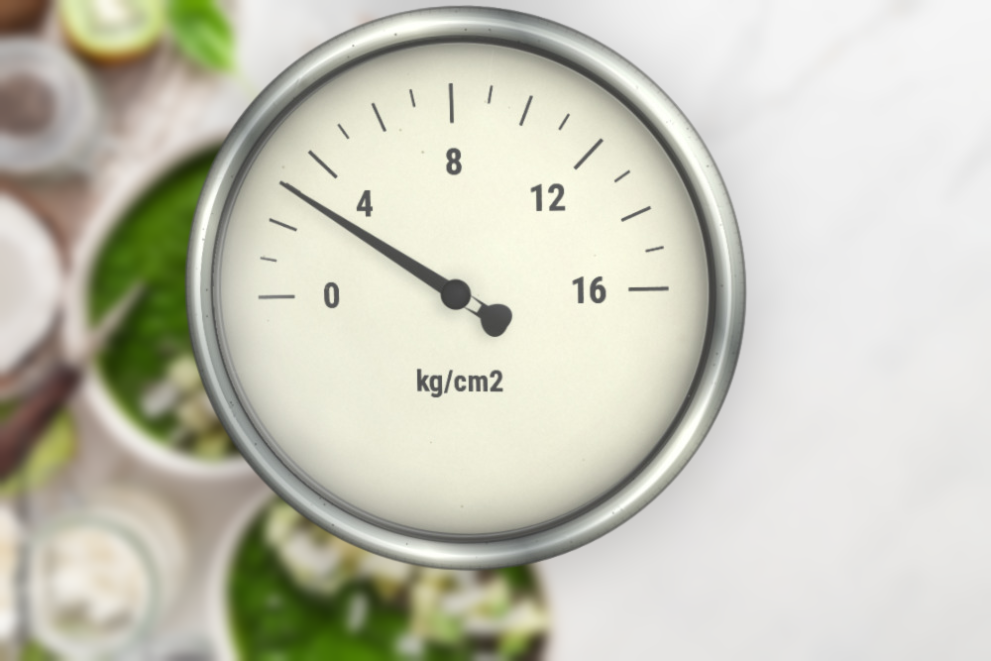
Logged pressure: 3 kg/cm²
